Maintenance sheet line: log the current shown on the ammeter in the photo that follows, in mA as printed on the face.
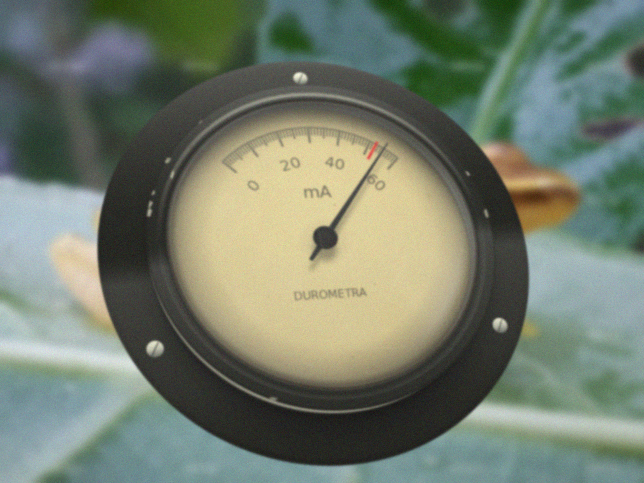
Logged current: 55 mA
